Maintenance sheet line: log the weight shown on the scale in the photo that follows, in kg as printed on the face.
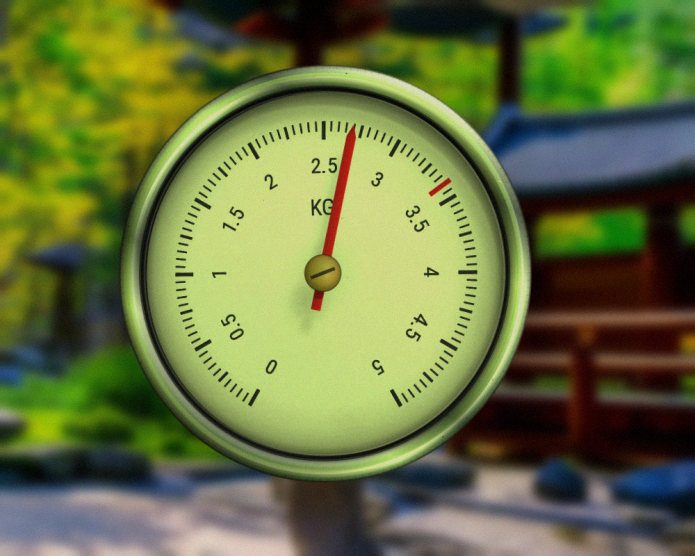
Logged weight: 2.7 kg
